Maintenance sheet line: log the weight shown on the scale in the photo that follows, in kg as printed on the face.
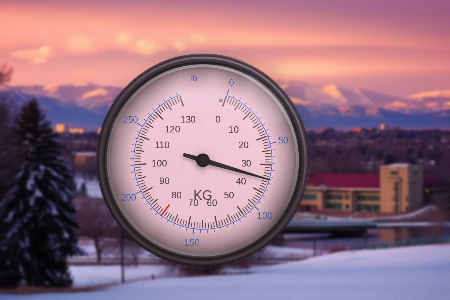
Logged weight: 35 kg
